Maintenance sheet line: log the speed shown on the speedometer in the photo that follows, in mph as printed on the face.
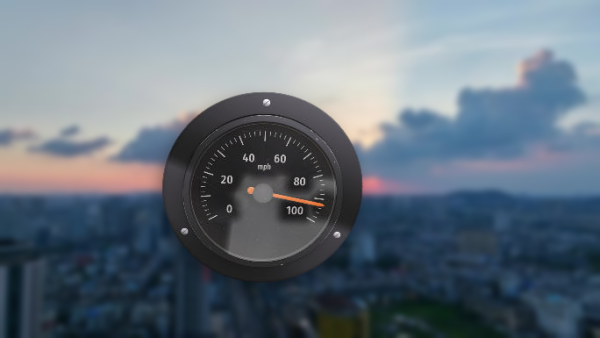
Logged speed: 92 mph
